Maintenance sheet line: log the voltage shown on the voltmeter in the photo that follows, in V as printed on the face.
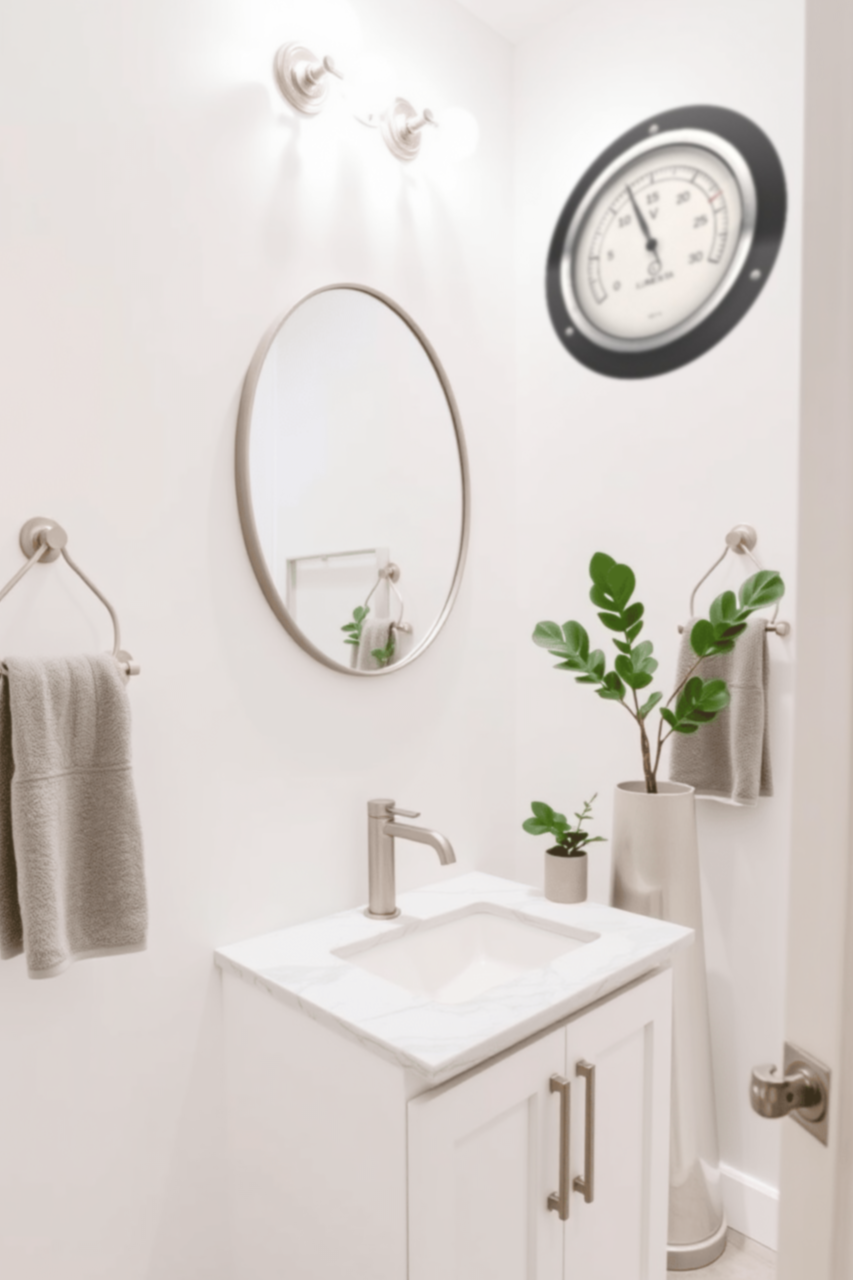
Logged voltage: 12.5 V
